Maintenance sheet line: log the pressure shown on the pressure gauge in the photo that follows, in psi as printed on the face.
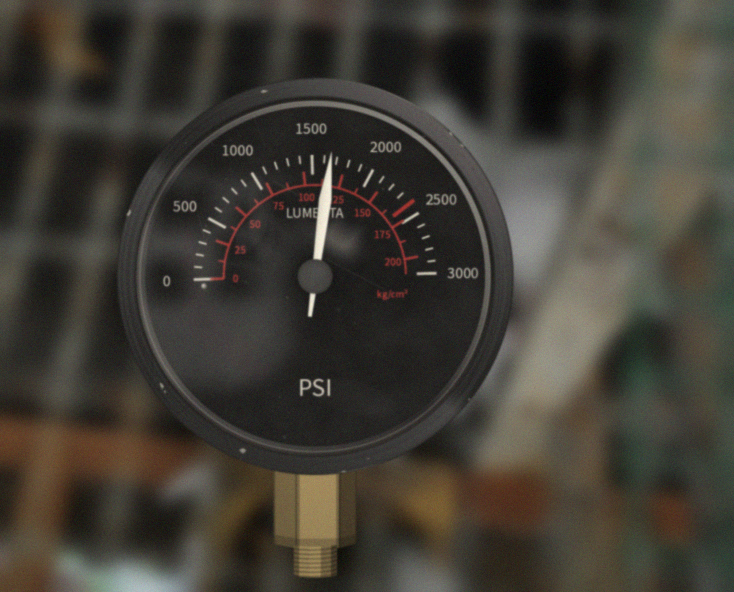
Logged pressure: 1650 psi
